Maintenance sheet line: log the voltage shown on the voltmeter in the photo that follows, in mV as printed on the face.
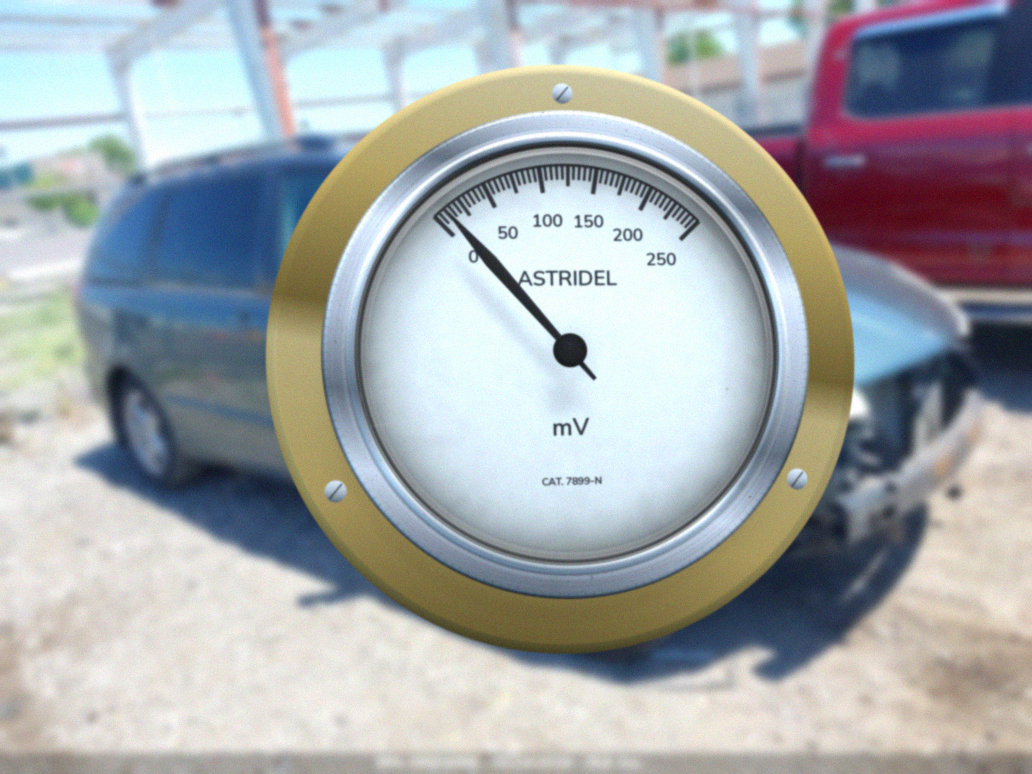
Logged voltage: 10 mV
